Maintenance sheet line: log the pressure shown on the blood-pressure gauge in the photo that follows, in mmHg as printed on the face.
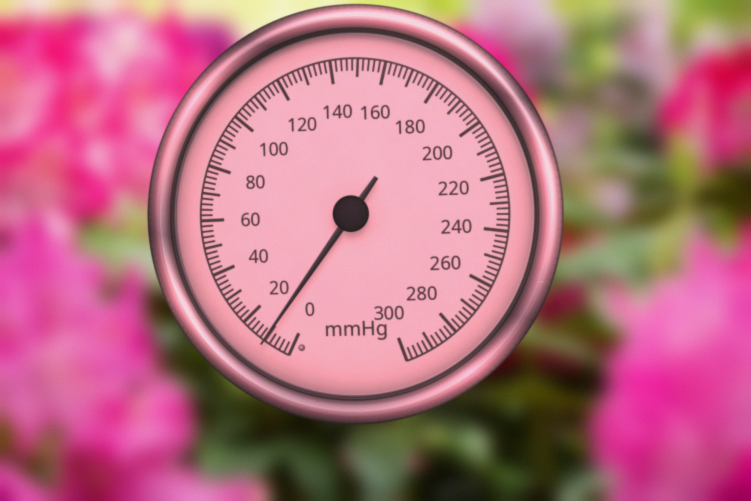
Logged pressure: 10 mmHg
